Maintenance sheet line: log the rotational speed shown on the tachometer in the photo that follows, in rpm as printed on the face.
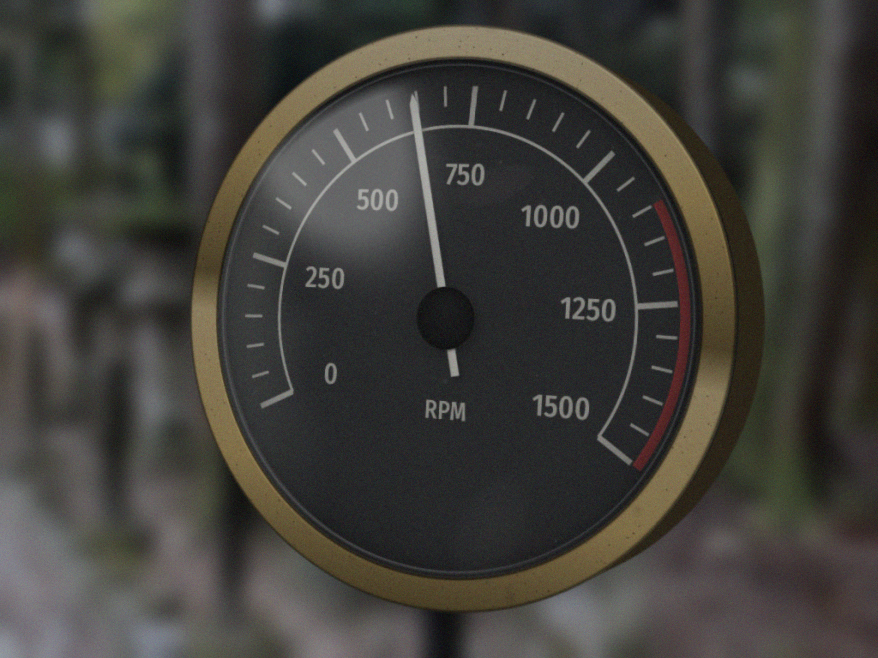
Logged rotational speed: 650 rpm
